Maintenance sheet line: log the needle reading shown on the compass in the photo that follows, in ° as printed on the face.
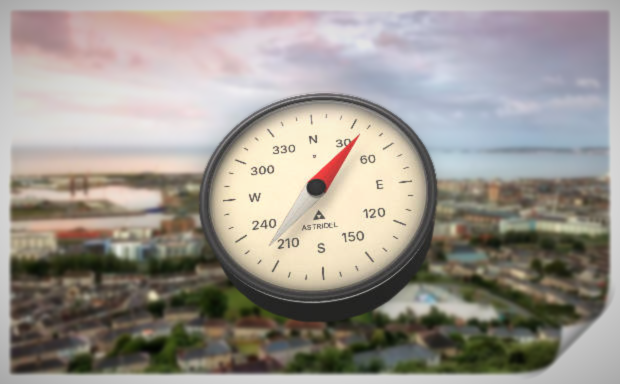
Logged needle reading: 40 °
